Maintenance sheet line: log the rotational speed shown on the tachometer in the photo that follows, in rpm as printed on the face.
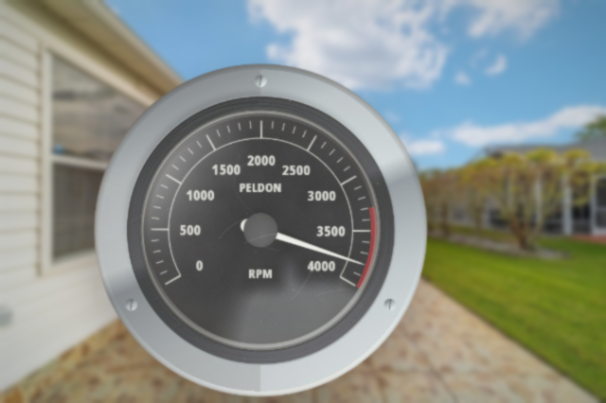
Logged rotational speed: 3800 rpm
